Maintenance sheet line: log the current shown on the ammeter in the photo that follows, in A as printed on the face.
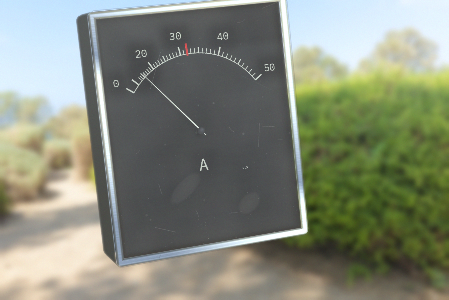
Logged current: 15 A
